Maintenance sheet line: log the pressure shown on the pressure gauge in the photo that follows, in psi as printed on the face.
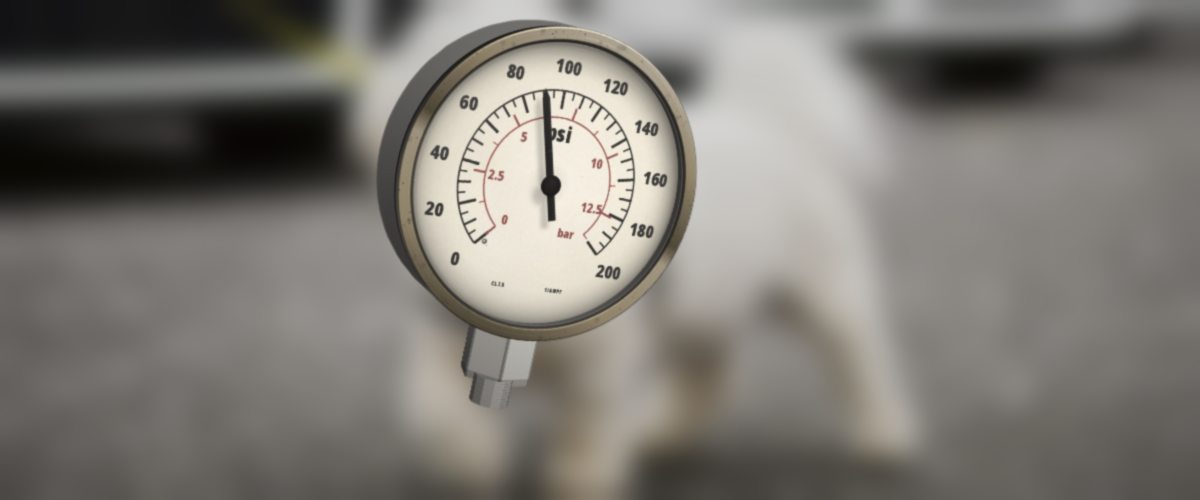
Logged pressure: 90 psi
